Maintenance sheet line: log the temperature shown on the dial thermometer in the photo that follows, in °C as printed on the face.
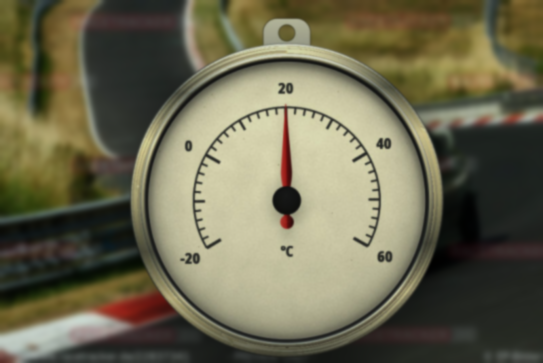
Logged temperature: 20 °C
